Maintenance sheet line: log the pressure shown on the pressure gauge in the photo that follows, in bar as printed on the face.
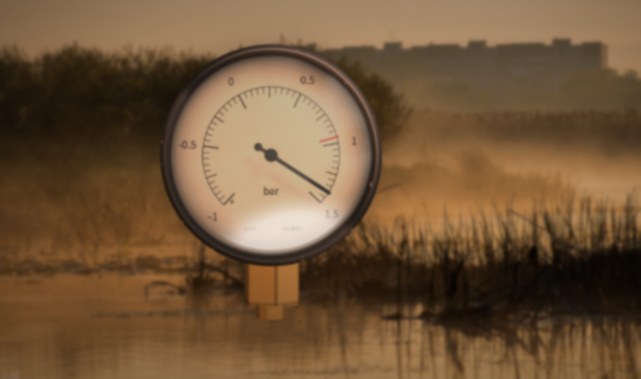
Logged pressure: 1.4 bar
